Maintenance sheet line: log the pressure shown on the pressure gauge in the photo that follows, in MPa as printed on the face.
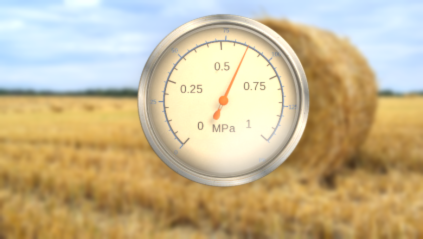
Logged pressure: 0.6 MPa
